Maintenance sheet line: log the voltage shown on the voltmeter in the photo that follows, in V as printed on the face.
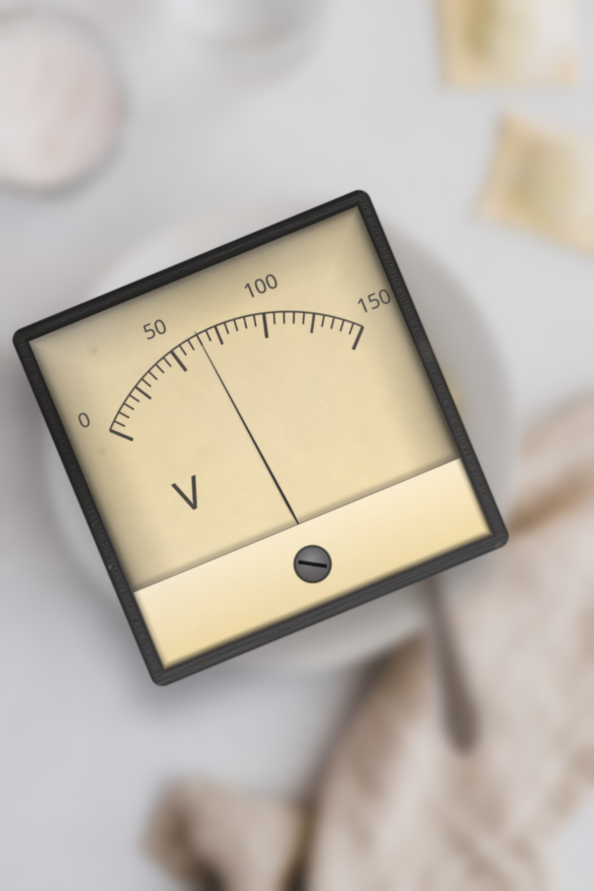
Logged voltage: 65 V
